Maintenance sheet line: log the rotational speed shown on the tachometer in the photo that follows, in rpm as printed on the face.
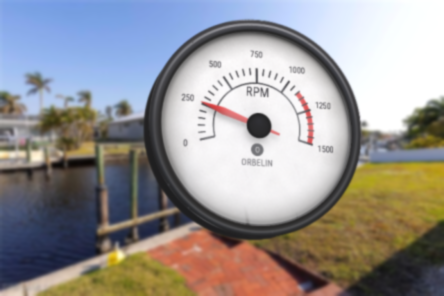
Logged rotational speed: 250 rpm
